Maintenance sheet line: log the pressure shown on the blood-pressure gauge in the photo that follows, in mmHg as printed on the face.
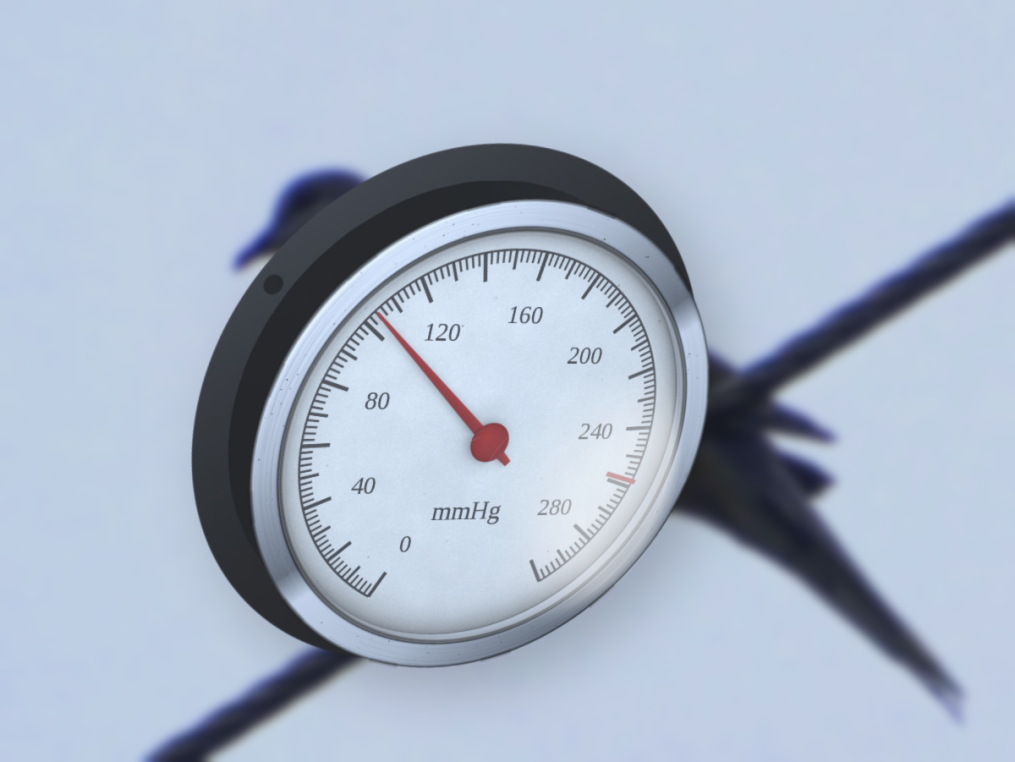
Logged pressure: 104 mmHg
